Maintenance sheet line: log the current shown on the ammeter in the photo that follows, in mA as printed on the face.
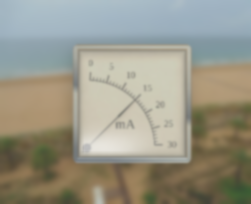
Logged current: 15 mA
